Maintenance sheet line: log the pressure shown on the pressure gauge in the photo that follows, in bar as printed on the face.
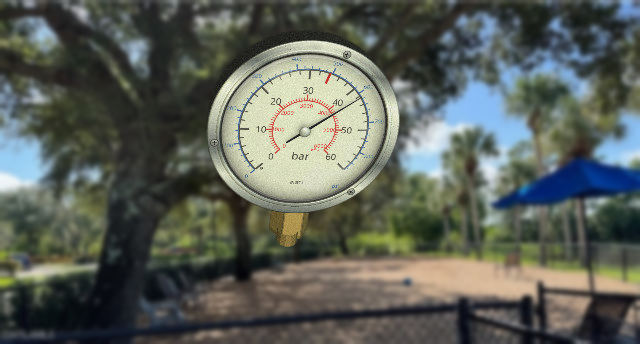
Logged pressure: 42 bar
